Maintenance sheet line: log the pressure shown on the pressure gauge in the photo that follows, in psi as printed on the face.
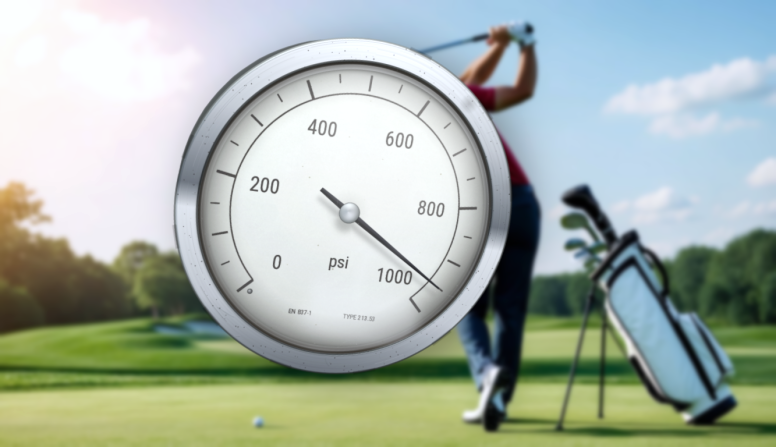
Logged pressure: 950 psi
